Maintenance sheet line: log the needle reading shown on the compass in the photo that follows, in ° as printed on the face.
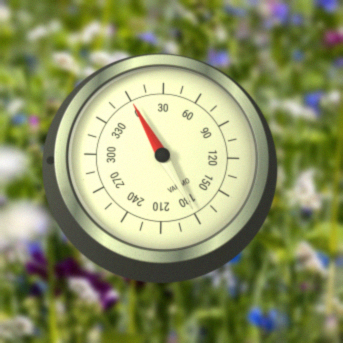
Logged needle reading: 0 °
